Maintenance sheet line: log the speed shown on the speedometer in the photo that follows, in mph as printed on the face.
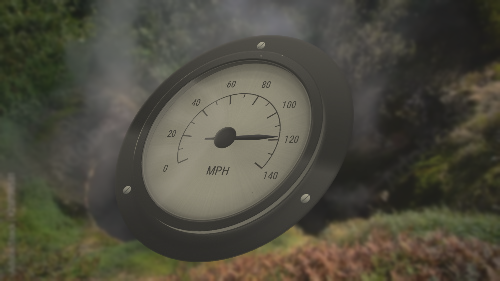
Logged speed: 120 mph
